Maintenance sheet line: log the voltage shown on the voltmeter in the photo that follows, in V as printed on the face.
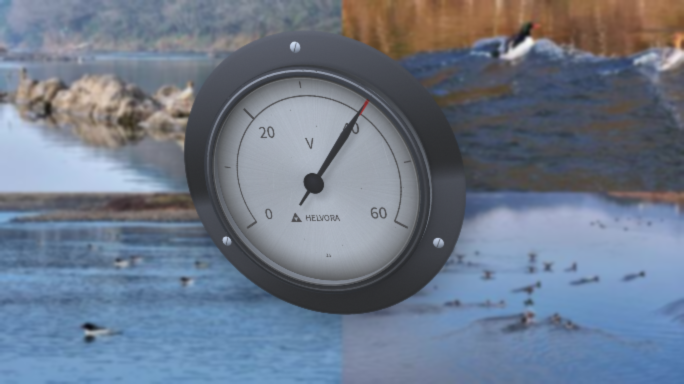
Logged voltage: 40 V
